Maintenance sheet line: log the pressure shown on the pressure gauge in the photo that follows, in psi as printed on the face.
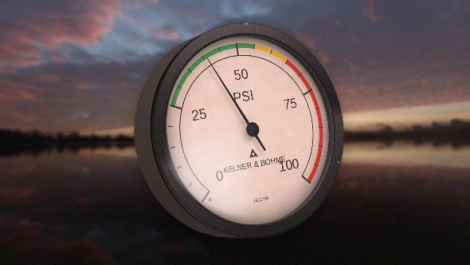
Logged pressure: 40 psi
